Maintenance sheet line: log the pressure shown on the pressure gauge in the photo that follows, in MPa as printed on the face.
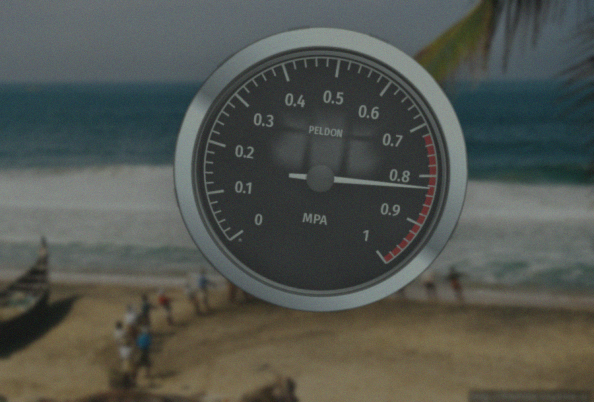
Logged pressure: 0.82 MPa
